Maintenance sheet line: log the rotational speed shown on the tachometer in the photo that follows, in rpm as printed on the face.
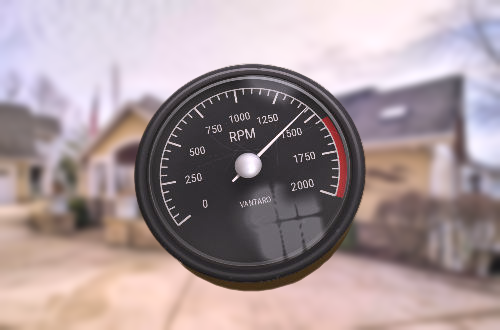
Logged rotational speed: 1450 rpm
